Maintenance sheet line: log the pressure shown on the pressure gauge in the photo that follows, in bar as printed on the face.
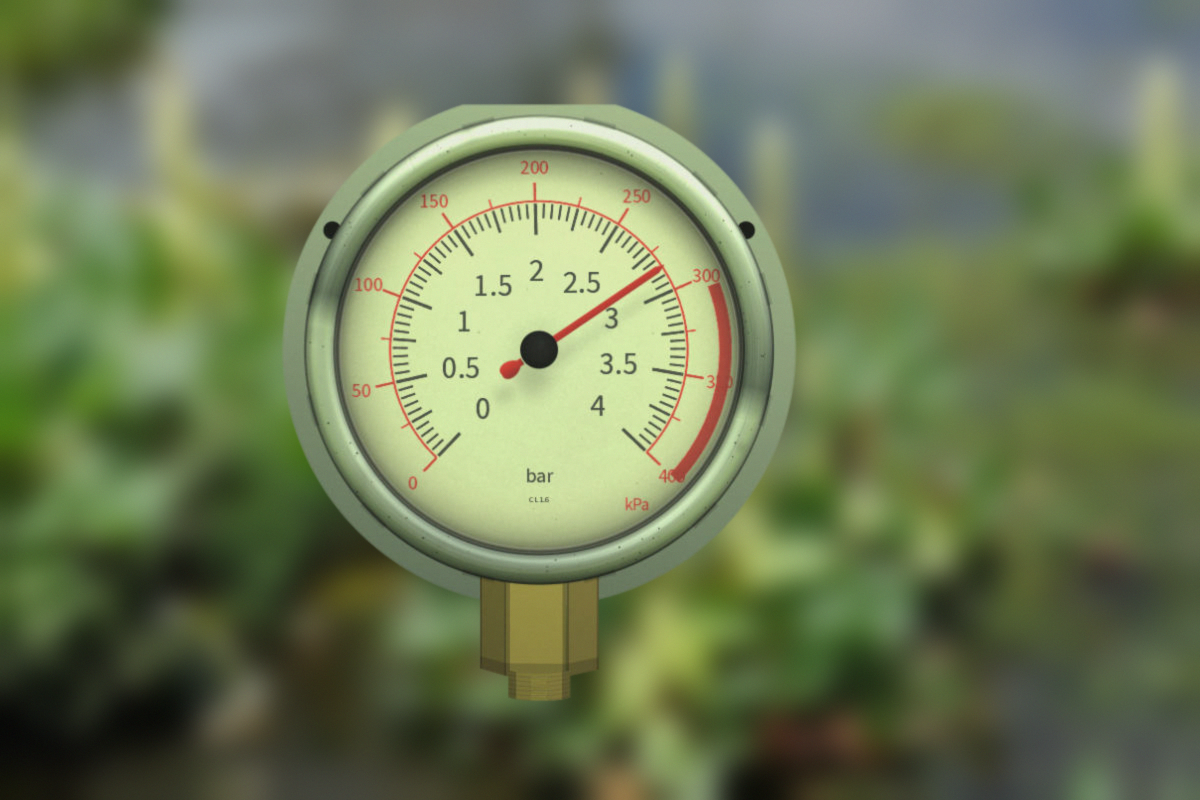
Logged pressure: 2.85 bar
